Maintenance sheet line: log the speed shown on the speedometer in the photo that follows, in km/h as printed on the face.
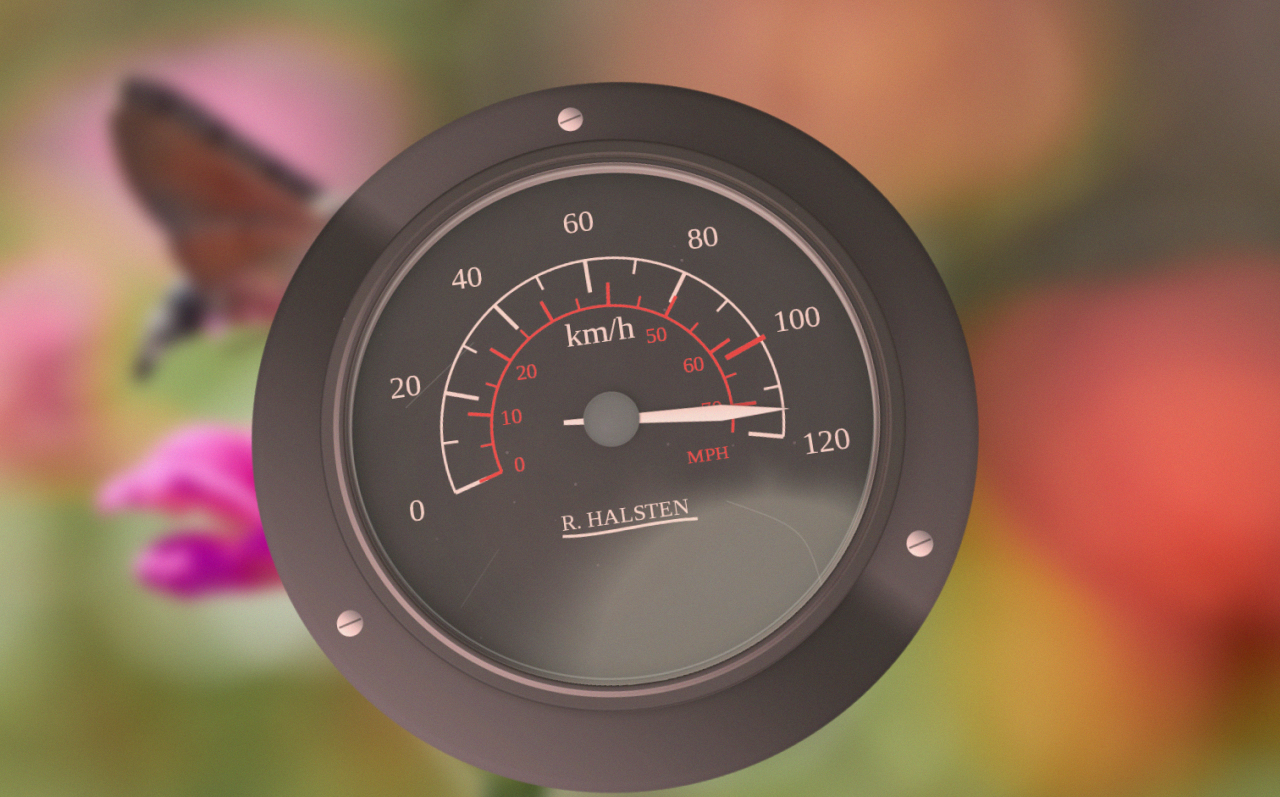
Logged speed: 115 km/h
